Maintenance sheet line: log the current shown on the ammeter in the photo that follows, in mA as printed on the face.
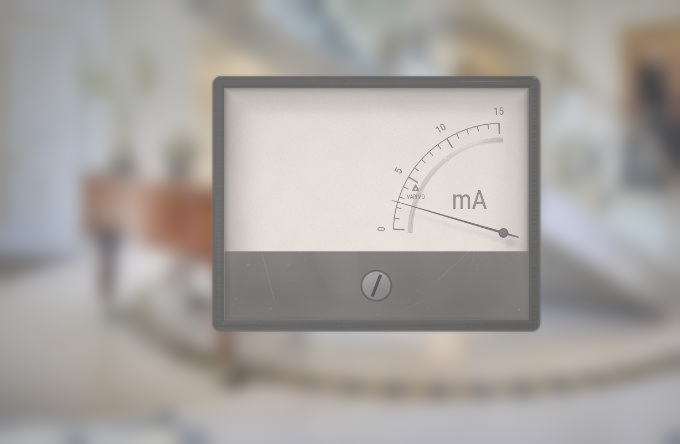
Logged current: 2.5 mA
